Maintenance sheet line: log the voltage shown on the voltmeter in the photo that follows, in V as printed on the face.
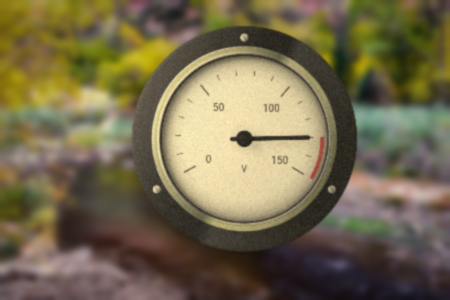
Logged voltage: 130 V
